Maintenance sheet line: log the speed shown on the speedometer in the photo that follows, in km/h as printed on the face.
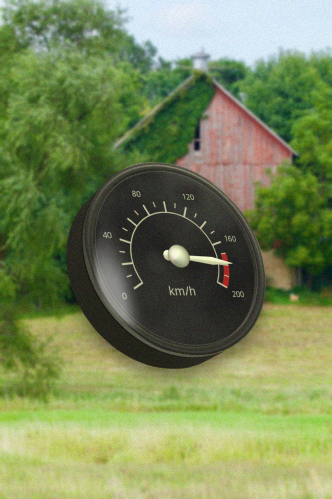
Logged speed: 180 km/h
